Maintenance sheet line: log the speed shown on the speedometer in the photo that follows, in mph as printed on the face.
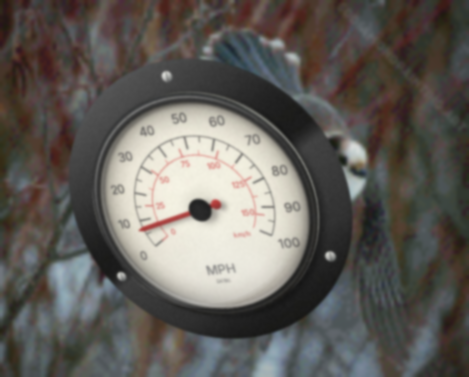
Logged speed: 7.5 mph
